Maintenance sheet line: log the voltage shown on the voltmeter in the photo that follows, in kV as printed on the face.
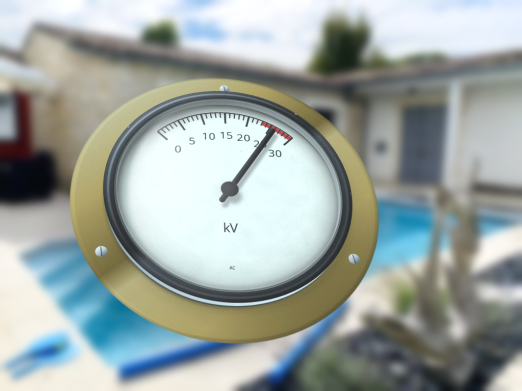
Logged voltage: 26 kV
